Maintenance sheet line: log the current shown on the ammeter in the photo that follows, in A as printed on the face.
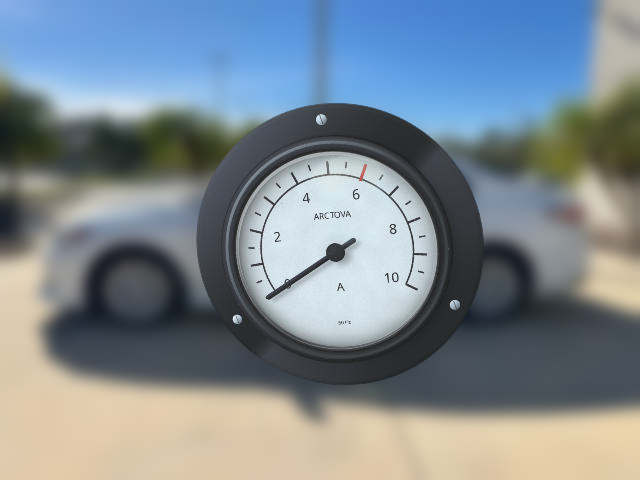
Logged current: 0 A
